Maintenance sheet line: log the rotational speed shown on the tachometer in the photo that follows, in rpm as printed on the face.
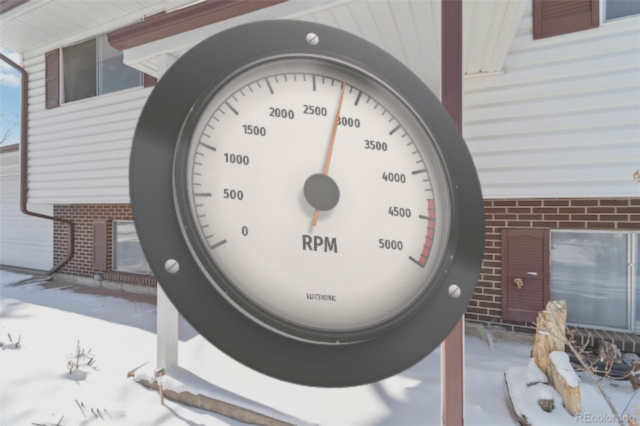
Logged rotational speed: 2800 rpm
